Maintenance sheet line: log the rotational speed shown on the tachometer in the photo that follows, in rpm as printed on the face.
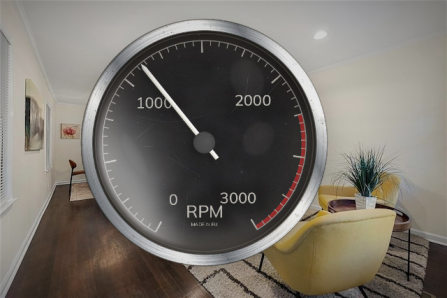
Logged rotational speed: 1125 rpm
